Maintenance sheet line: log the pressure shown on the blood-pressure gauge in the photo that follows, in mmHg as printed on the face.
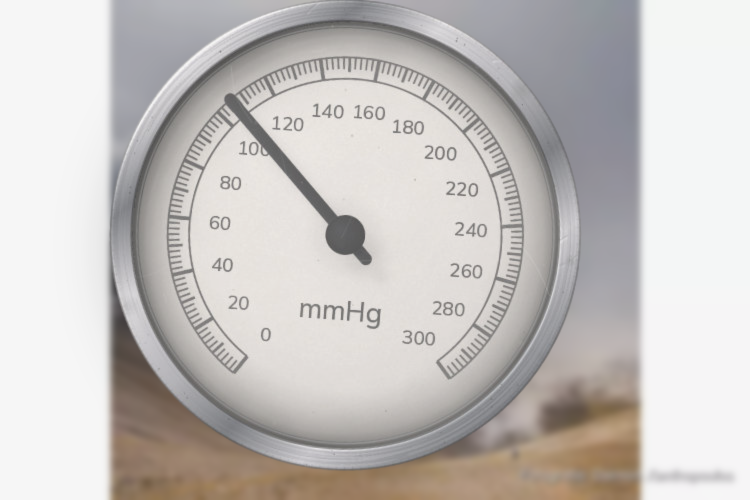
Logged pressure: 106 mmHg
